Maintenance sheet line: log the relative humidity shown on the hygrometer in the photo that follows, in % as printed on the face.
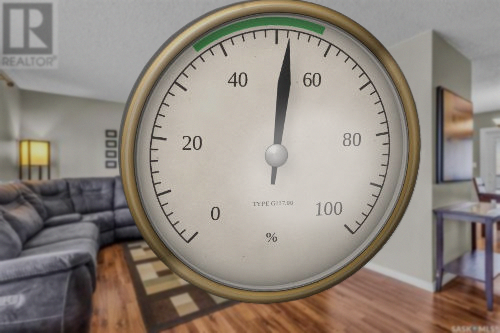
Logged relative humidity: 52 %
